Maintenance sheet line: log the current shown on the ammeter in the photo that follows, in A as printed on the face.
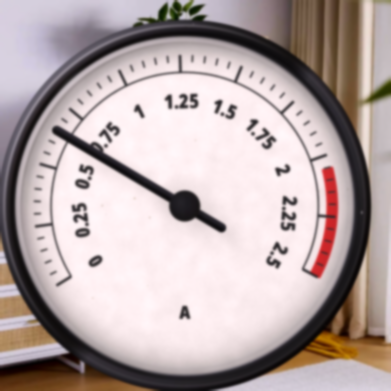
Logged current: 0.65 A
